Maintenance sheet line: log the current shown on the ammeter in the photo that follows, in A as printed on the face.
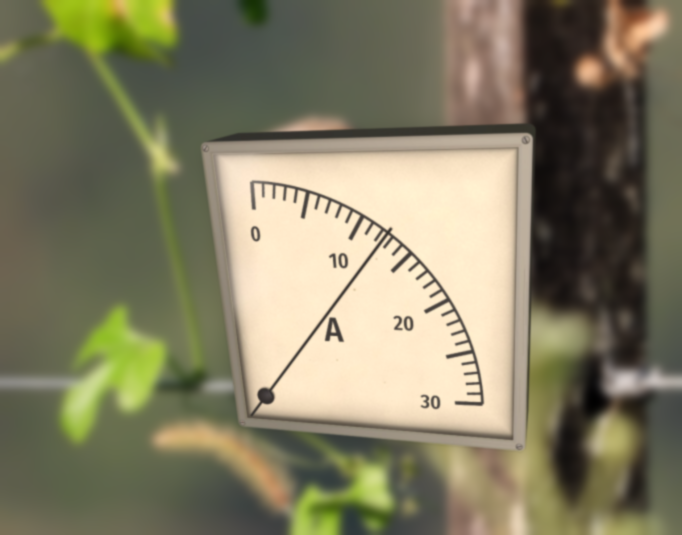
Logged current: 12.5 A
